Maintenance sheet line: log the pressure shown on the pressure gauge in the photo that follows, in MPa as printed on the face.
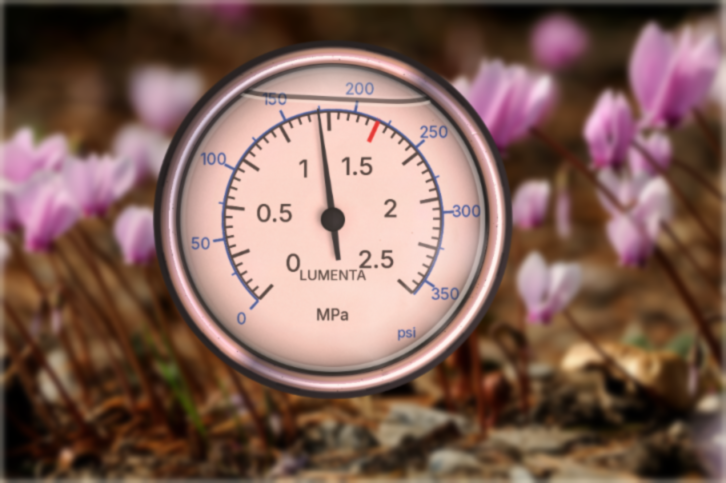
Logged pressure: 1.2 MPa
